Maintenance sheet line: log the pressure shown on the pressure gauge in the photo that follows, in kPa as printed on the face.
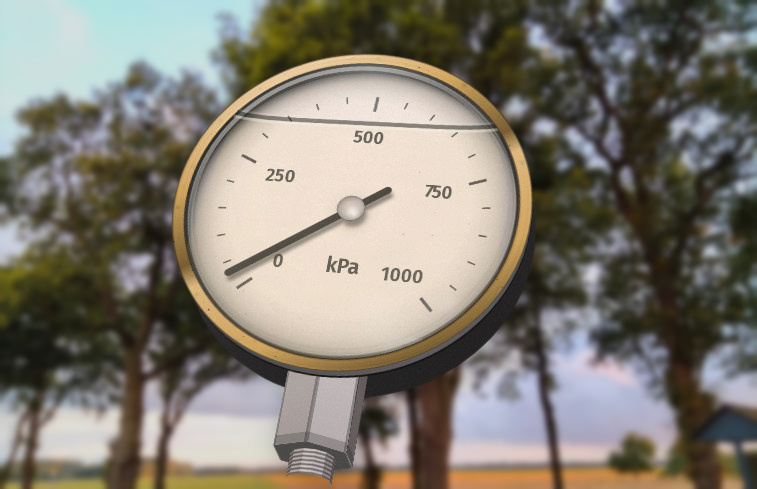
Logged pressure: 25 kPa
